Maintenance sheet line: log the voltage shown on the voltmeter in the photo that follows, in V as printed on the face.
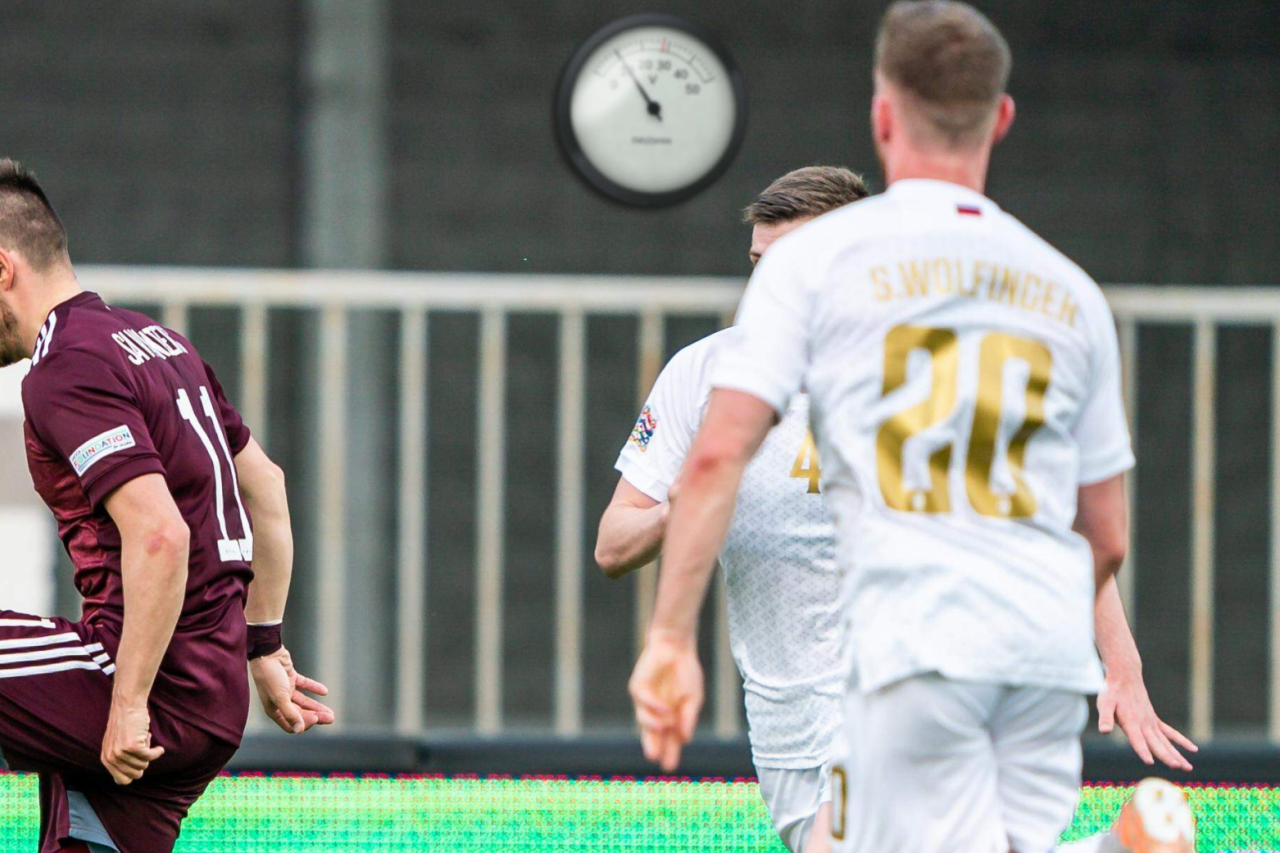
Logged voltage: 10 V
